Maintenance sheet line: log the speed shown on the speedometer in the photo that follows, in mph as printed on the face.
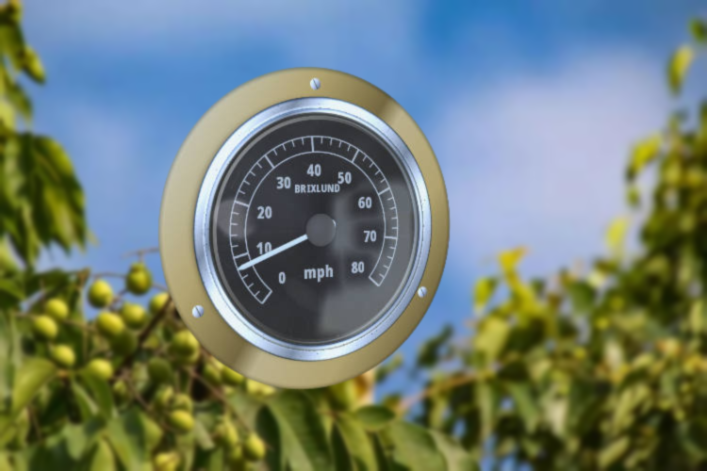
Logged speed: 8 mph
